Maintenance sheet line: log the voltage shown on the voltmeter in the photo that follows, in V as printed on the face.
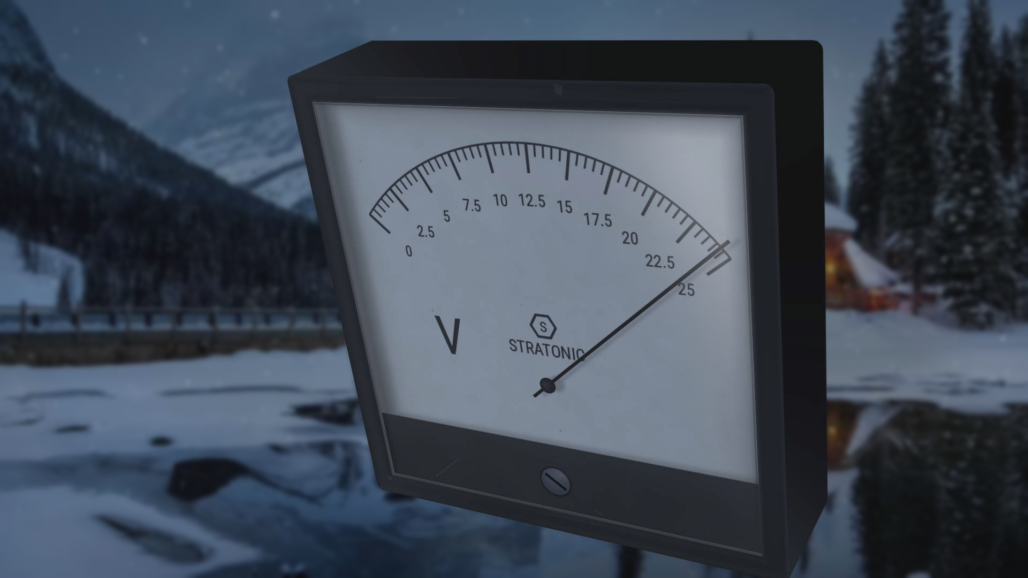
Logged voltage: 24.25 V
